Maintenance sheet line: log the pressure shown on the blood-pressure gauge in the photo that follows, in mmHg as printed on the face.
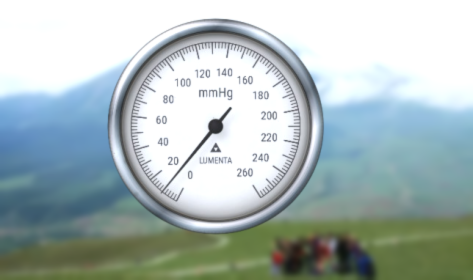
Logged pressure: 10 mmHg
